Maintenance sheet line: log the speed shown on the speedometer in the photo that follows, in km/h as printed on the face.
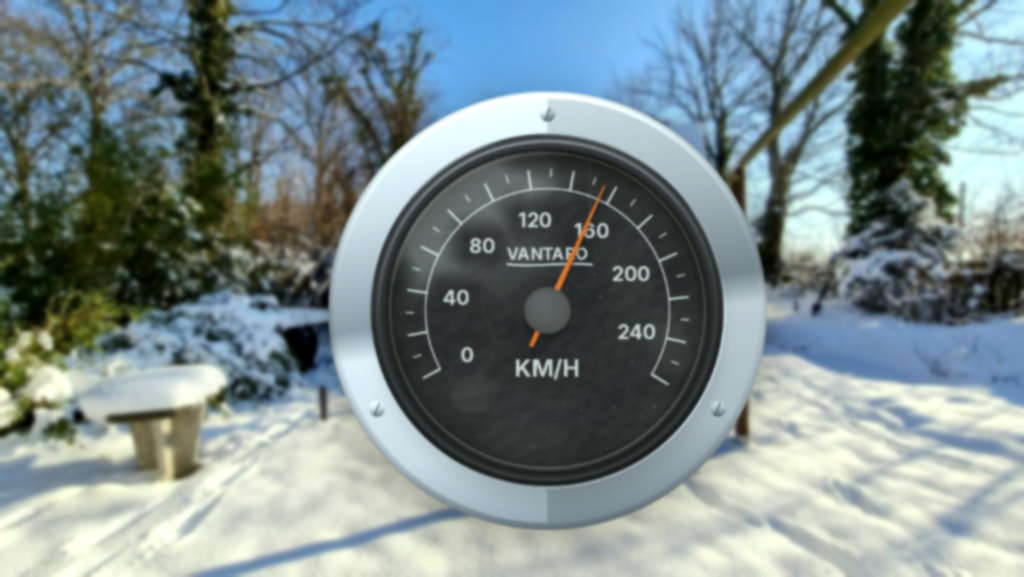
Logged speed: 155 km/h
